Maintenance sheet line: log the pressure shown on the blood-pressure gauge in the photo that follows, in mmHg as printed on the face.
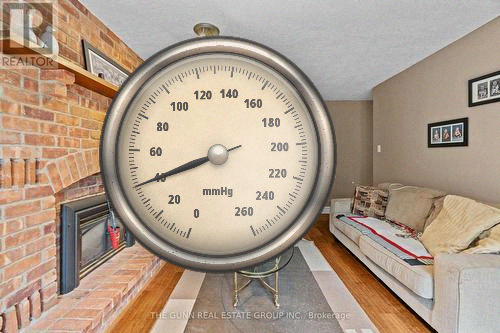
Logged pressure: 40 mmHg
